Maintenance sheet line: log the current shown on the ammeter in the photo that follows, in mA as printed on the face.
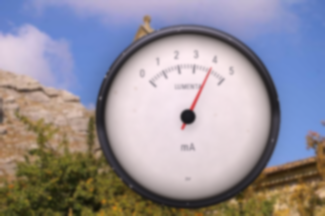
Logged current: 4 mA
